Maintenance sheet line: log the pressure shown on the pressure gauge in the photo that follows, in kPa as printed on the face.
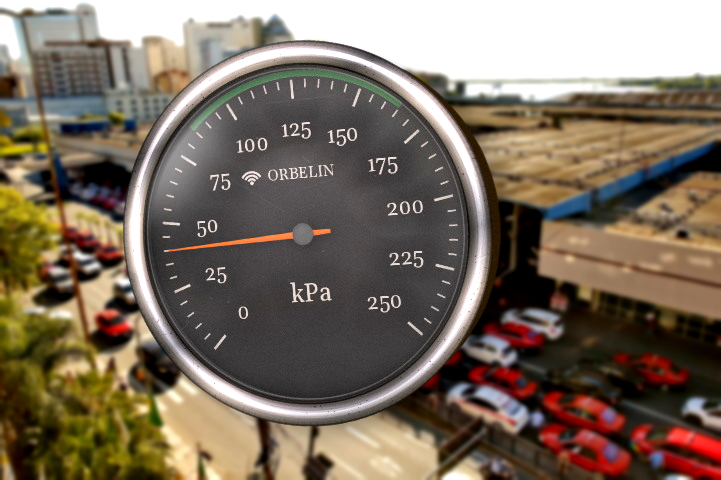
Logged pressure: 40 kPa
